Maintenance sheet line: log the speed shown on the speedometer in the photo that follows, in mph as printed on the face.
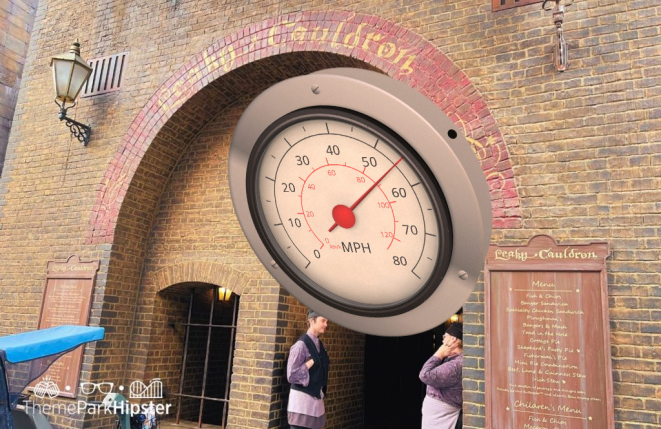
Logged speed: 55 mph
